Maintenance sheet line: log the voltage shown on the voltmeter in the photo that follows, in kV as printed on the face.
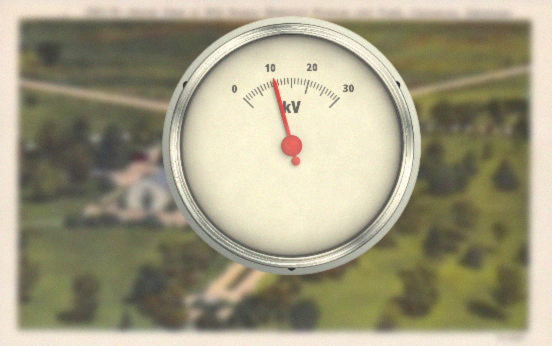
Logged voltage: 10 kV
